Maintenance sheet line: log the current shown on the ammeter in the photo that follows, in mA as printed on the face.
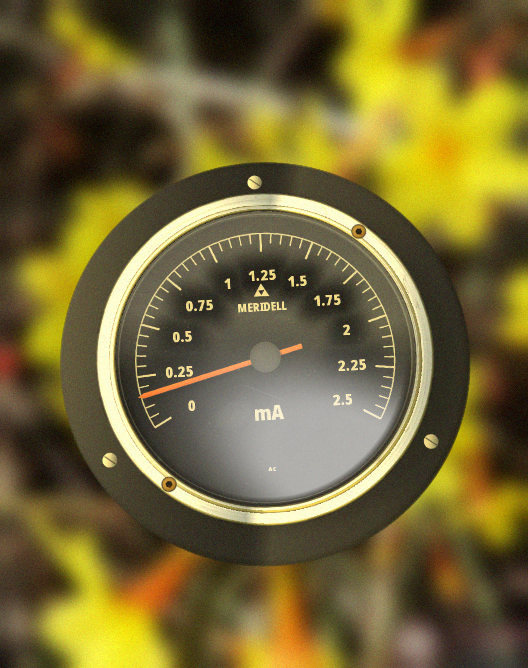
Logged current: 0.15 mA
